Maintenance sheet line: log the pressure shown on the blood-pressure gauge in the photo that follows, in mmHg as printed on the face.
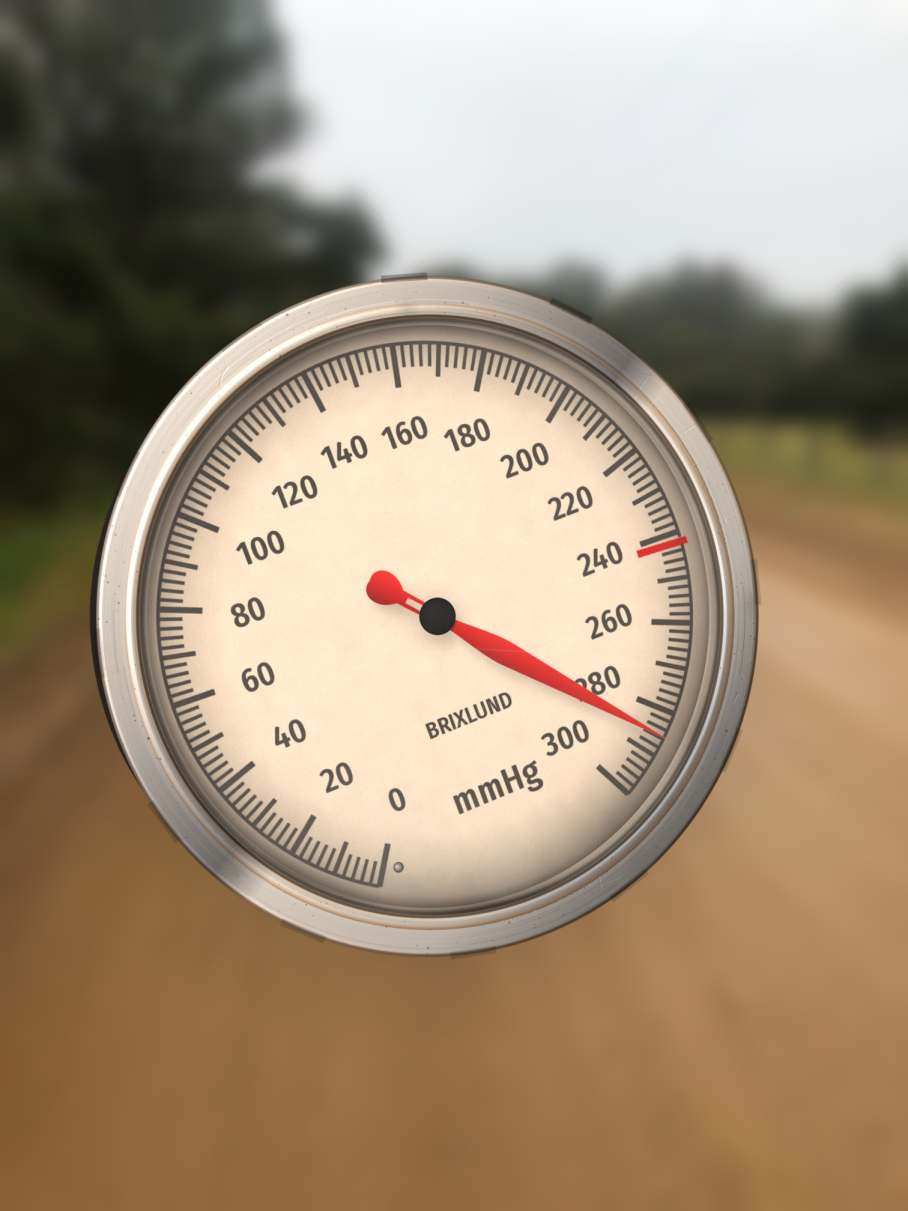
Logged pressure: 286 mmHg
